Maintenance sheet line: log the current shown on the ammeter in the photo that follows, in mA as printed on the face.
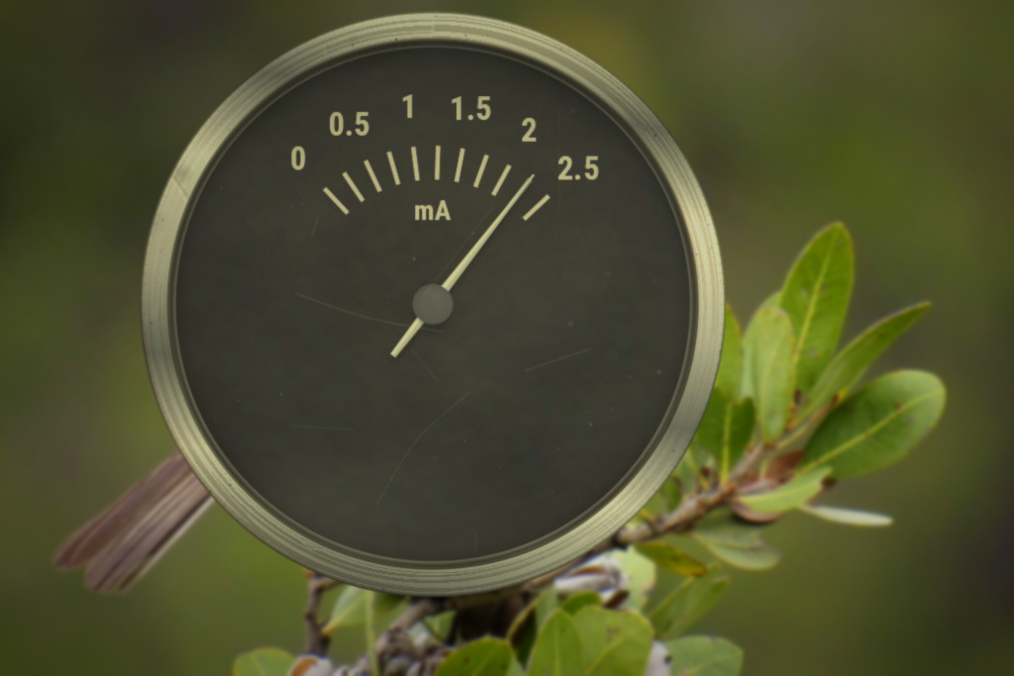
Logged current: 2.25 mA
